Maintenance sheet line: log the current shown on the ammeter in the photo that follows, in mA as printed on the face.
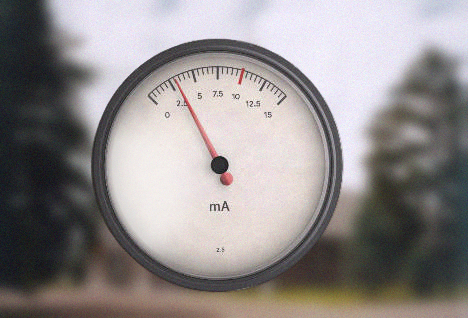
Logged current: 3 mA
